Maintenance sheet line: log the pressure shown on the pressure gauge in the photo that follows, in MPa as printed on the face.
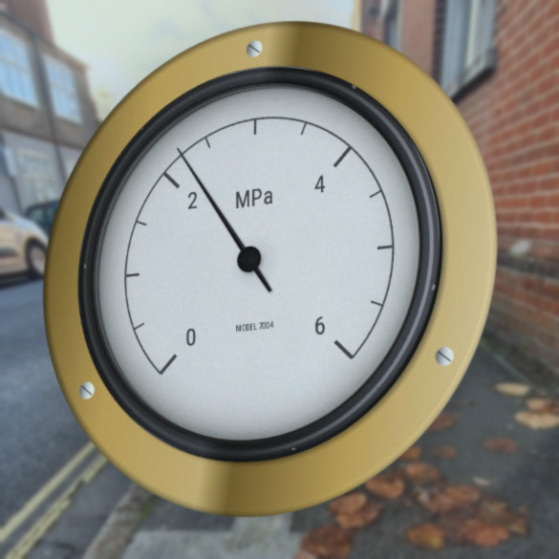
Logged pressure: 2.25 MPa
